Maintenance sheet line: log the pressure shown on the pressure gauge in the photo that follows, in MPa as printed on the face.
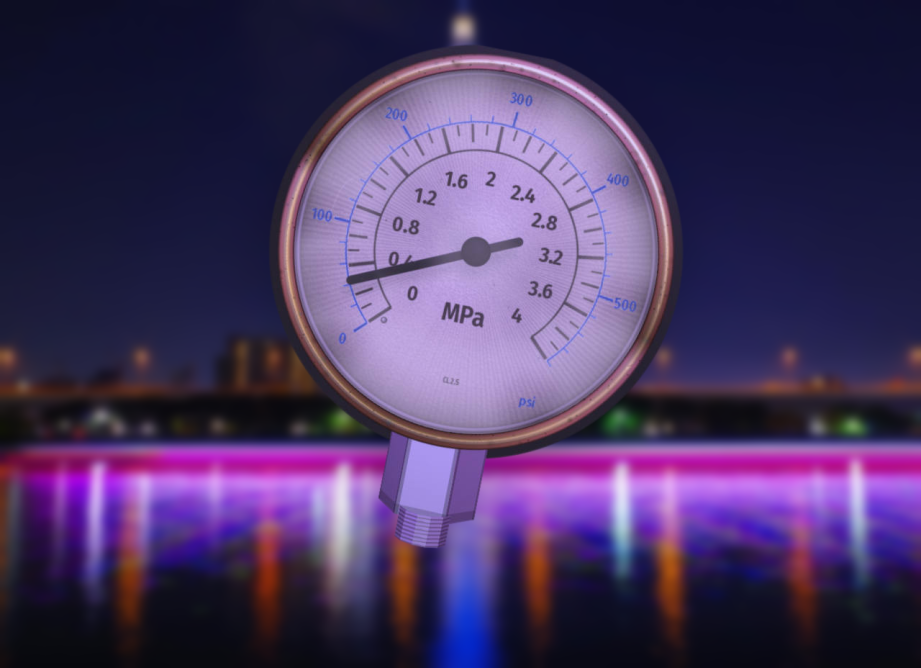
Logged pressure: 0.3 MPa
